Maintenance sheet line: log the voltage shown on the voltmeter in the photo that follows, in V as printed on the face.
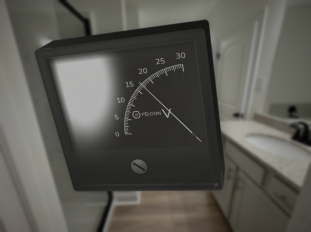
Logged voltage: 17.5 V
